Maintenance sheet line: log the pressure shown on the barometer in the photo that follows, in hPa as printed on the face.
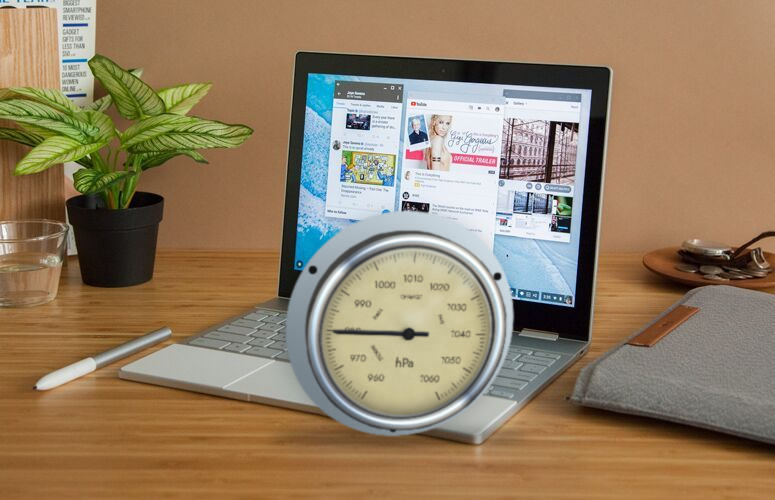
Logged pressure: 980 hPa
